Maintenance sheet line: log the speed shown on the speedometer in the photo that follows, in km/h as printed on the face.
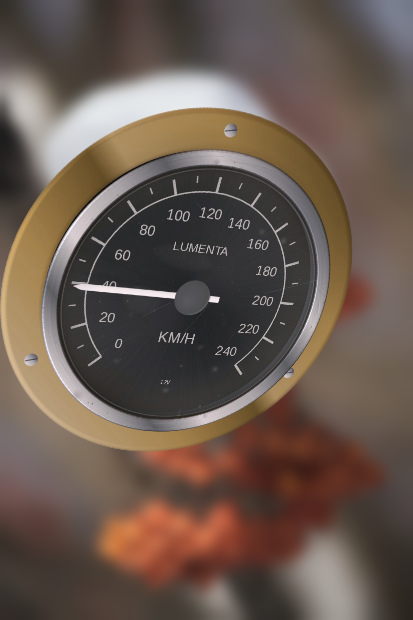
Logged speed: 40 km/h
